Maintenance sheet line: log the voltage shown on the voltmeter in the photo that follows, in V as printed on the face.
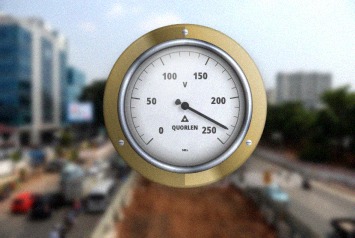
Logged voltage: 235 V
